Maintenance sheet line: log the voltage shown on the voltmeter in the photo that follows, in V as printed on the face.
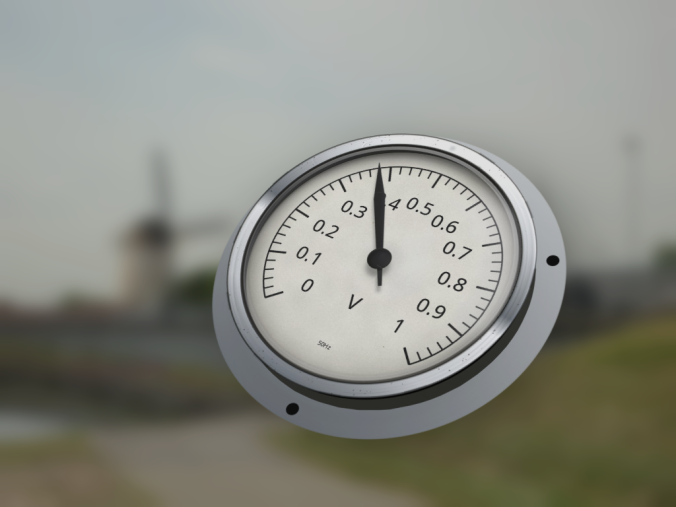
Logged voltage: 0.38 V
